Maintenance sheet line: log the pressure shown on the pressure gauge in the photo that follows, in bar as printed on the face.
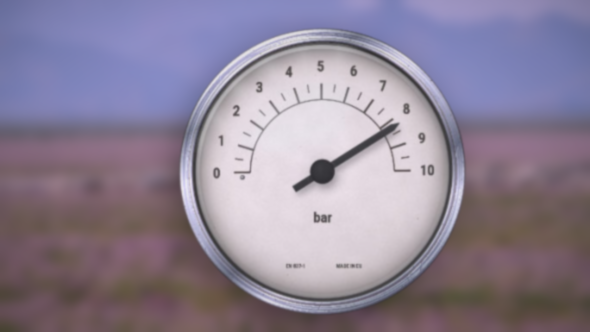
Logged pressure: 8.25 bar
